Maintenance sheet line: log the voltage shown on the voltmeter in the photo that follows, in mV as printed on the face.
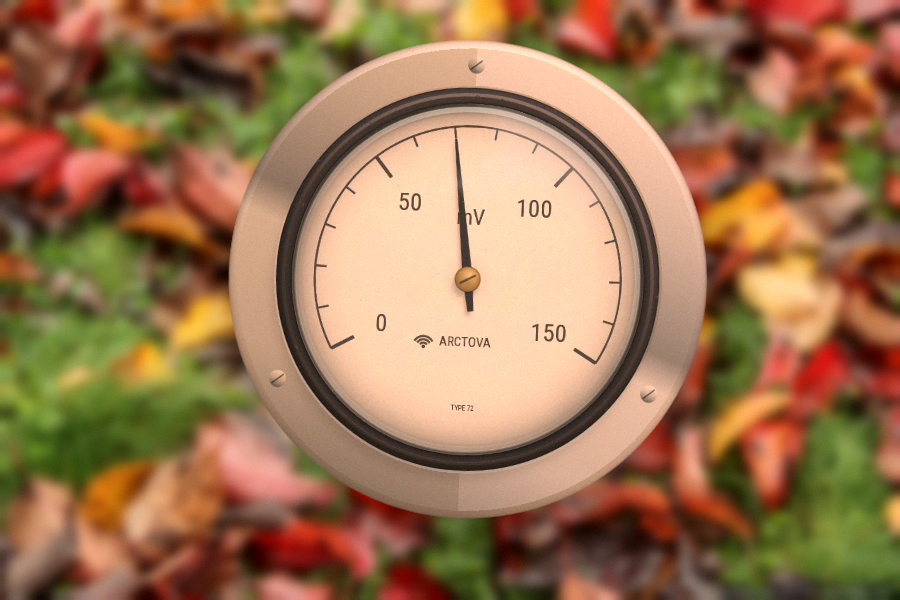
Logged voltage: 70 mV
